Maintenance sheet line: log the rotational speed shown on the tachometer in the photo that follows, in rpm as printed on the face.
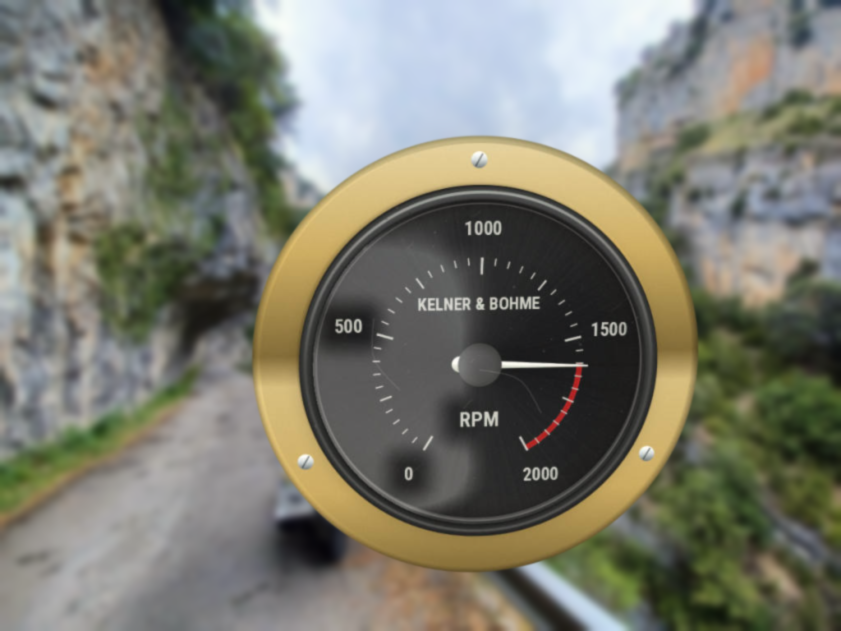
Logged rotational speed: 1600 rpm
